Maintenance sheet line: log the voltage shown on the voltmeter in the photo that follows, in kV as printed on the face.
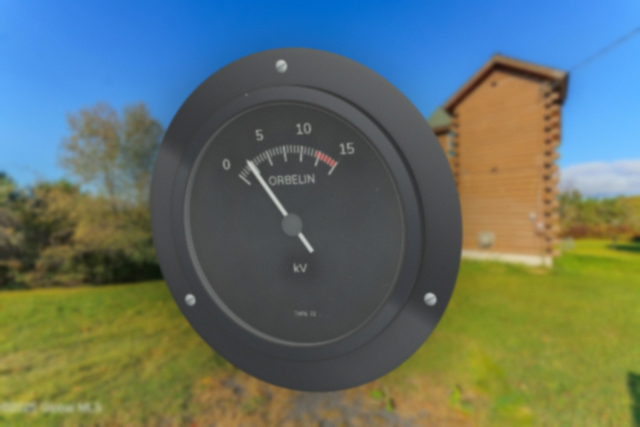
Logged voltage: 2.5 kV
